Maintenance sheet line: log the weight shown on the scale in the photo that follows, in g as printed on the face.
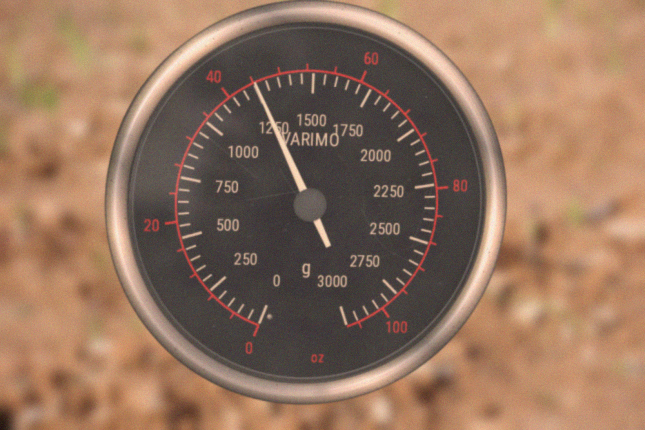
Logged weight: 1250 g
